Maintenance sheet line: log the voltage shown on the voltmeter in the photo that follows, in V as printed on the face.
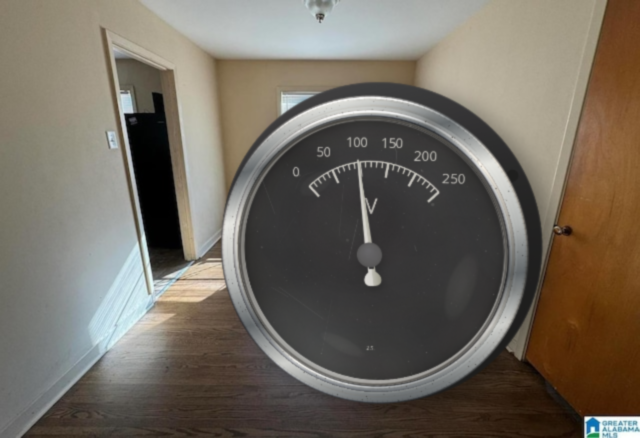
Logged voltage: 100 V
